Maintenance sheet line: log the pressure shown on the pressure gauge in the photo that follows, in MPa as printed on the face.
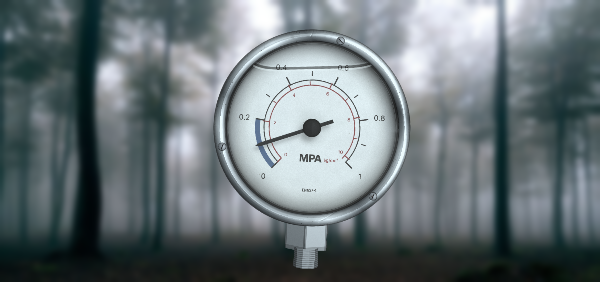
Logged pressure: 0.1 MPa
